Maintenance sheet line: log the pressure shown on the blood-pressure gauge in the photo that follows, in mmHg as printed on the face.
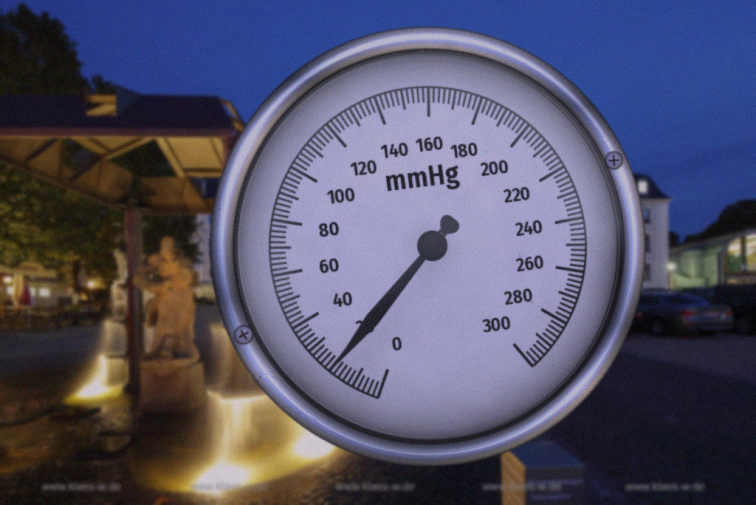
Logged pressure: 20 mmHg
